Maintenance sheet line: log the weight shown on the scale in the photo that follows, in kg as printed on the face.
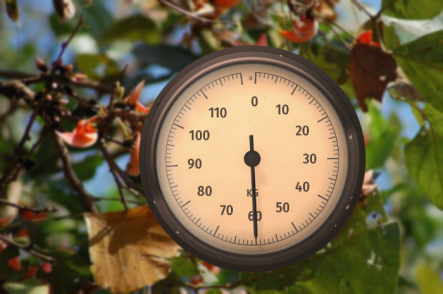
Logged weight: 60 kg
